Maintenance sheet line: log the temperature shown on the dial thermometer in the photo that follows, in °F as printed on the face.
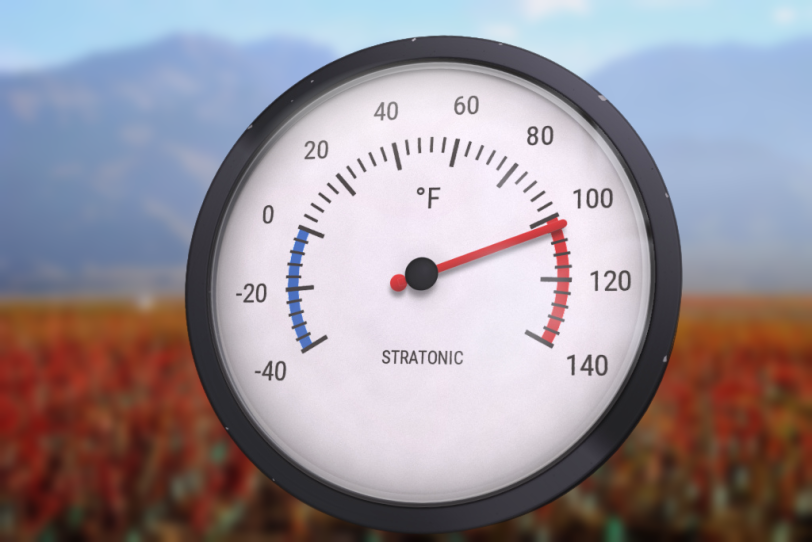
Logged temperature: 104 °F
